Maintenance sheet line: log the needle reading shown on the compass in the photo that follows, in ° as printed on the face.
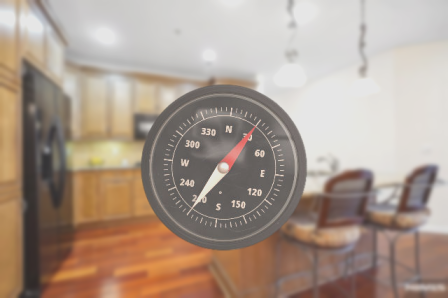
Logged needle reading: 30 °
